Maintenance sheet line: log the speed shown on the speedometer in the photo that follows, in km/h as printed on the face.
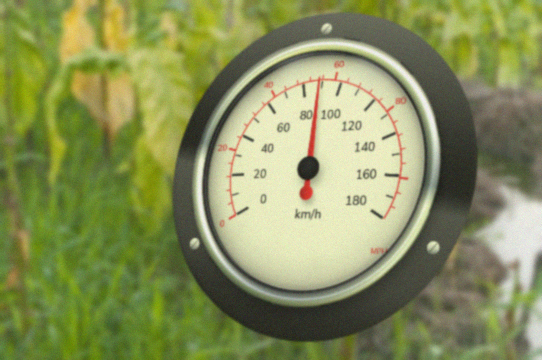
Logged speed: 90 km/h
